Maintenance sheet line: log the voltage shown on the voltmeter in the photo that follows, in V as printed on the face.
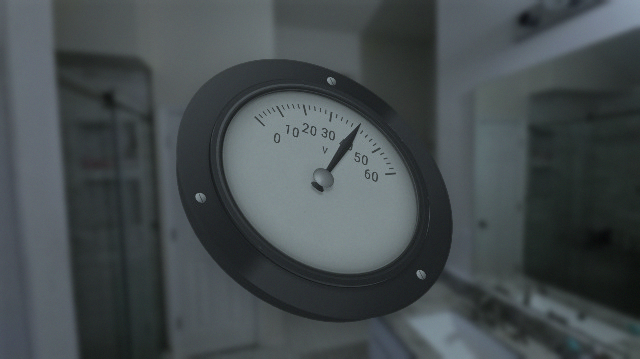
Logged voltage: 40 V
